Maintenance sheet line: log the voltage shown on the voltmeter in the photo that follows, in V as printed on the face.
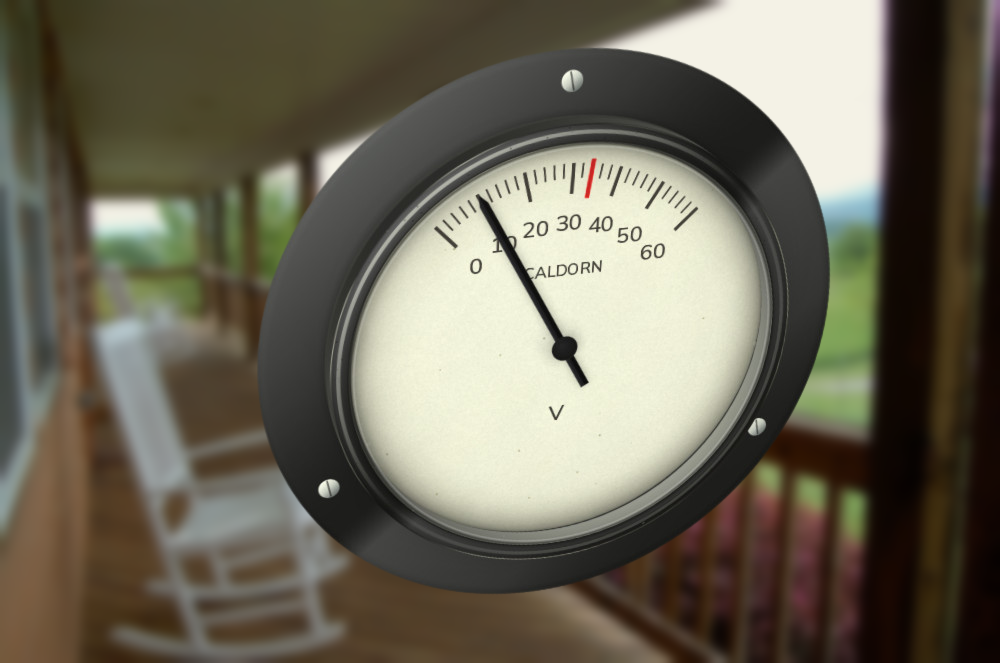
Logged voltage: 10 V
